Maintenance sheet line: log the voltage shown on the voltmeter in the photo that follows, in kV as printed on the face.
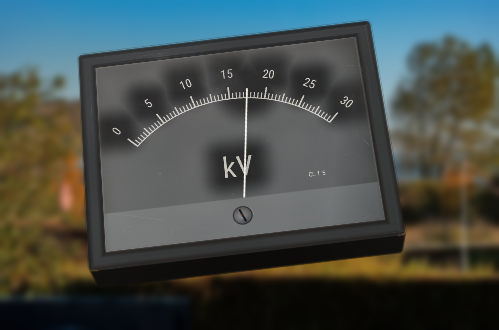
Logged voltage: 17.5 kV
